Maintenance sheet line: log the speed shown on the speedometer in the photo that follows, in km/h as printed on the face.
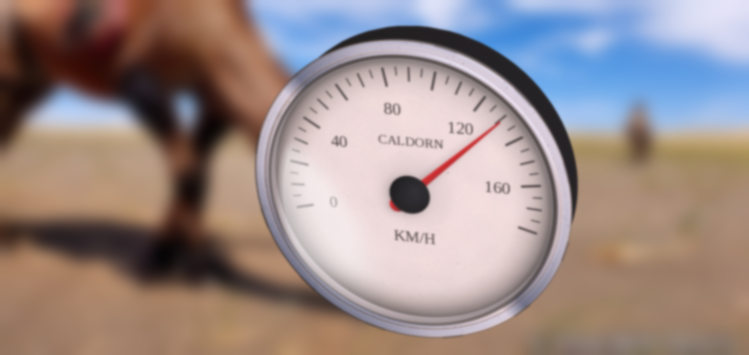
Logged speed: 130 km/h
